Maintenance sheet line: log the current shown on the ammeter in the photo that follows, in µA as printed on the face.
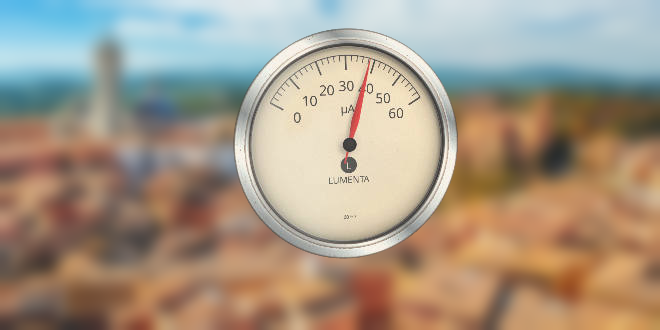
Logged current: 38 µA
